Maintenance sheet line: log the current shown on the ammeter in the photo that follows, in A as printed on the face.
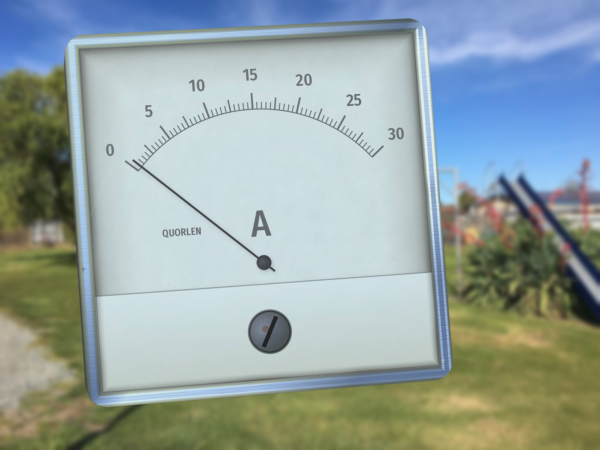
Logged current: 0.5 A
